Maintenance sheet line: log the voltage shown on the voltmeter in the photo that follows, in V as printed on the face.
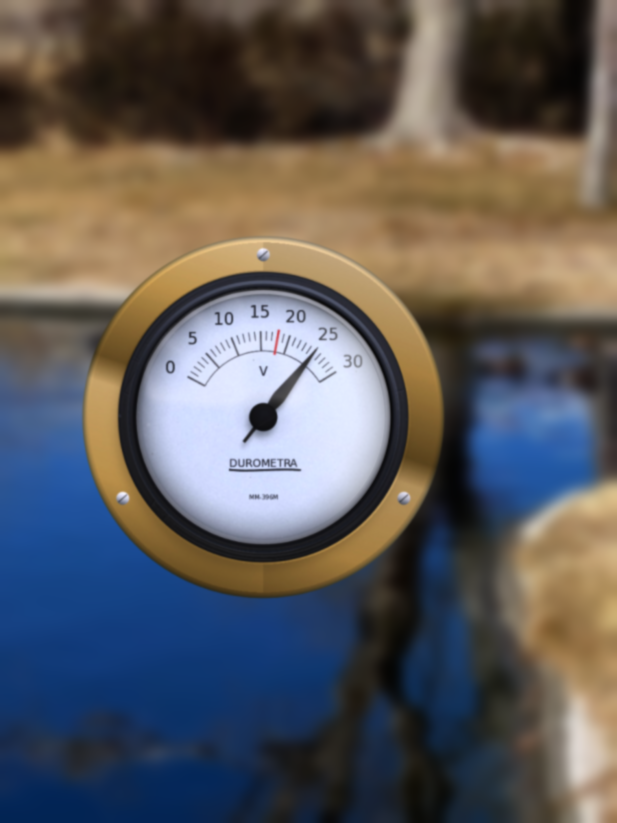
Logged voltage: 25 V
